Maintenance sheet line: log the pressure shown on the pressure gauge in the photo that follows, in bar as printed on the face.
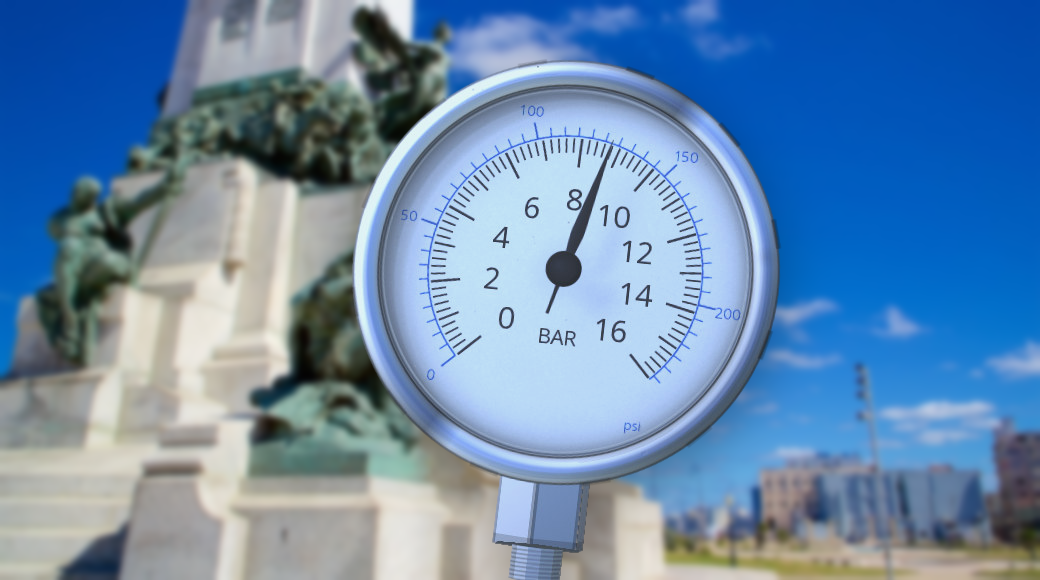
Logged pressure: 8.8 bar
